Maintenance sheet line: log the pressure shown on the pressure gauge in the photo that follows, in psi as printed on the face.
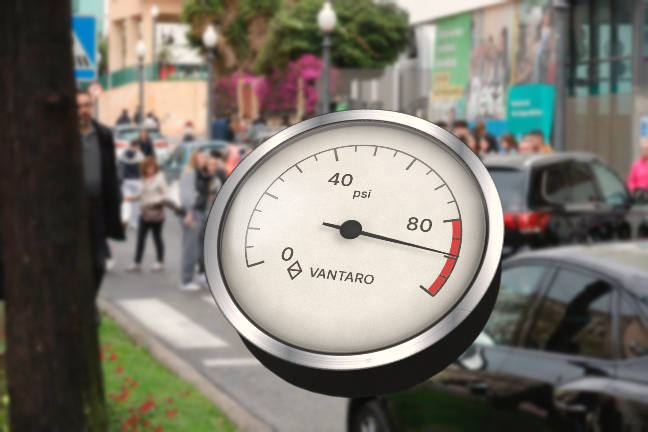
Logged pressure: 90 psi
